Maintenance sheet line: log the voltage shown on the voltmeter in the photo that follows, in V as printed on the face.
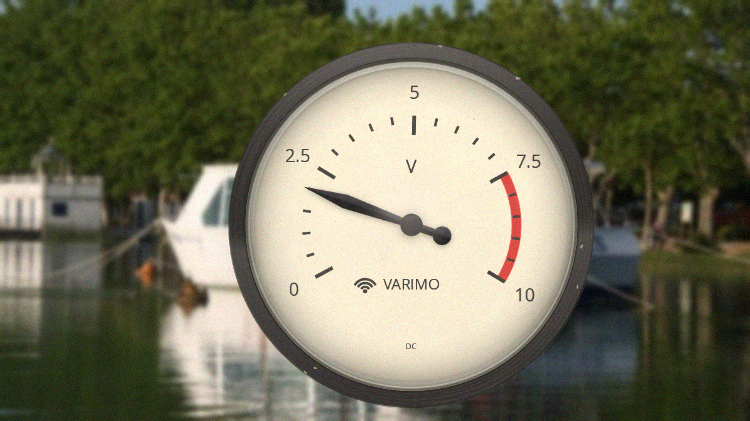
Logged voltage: 2 V
